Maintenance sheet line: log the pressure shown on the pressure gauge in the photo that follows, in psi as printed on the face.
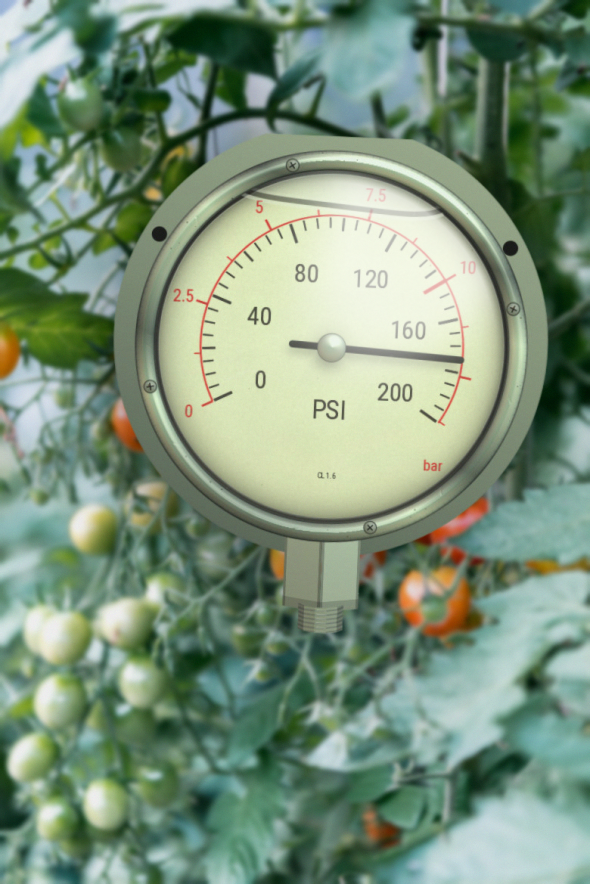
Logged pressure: 175 psi
